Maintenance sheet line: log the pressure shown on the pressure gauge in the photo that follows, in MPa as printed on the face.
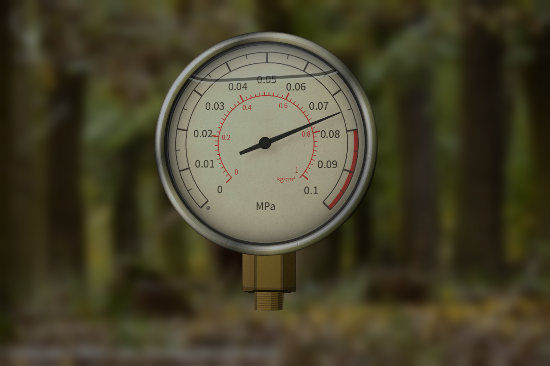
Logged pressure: 0.075 MPa
